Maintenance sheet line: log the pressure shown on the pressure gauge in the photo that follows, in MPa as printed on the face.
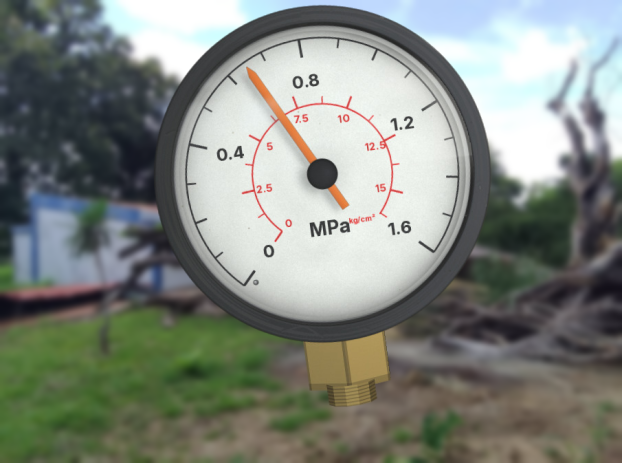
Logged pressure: 0.65 MPa
